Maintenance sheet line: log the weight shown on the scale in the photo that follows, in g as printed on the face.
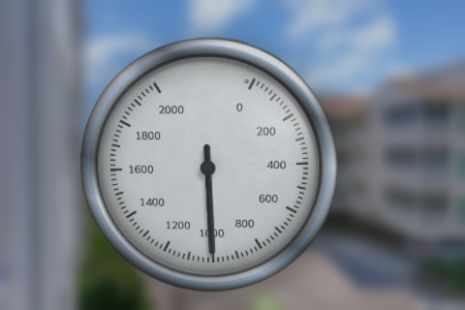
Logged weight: 1000 g
